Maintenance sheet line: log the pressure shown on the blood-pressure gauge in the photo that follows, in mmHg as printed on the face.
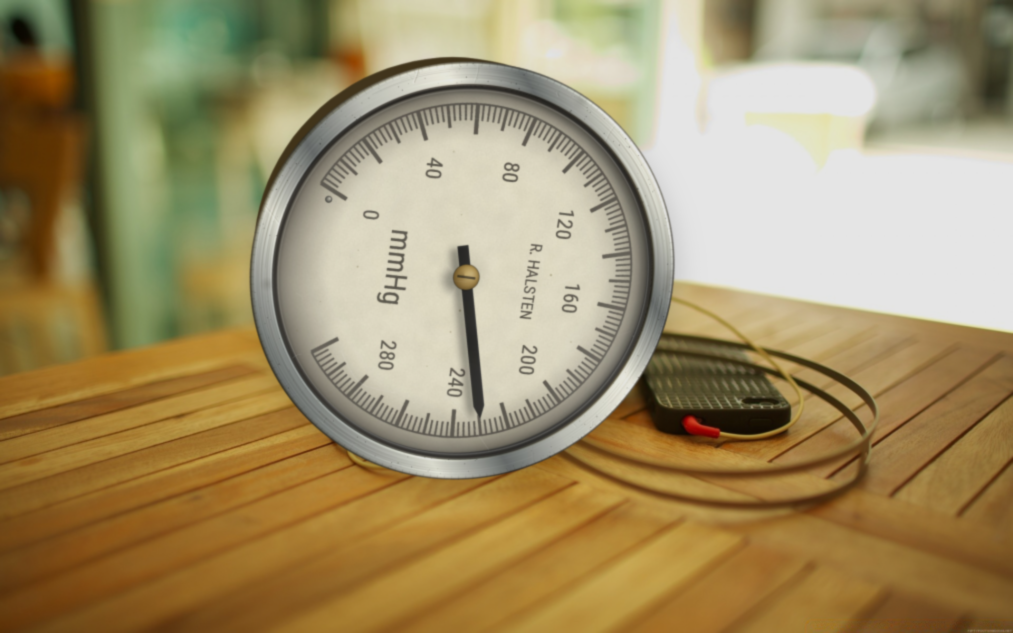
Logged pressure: 230 mmHg
